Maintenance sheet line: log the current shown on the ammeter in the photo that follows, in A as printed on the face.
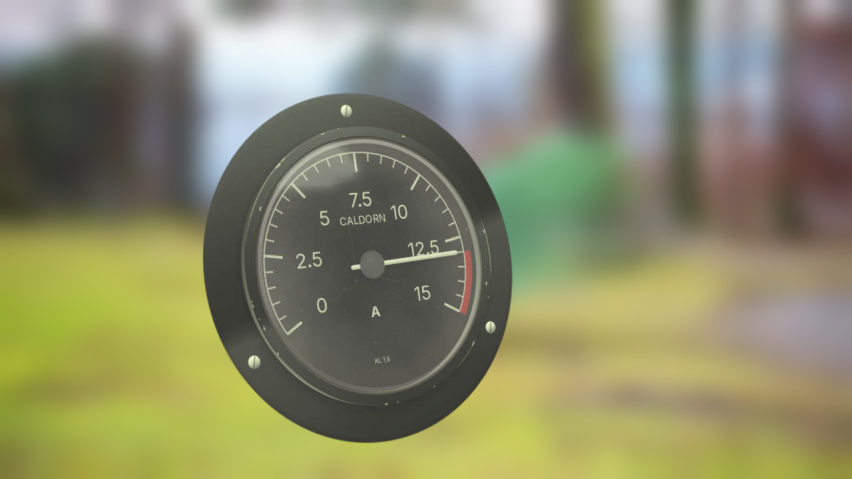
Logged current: 13 A
